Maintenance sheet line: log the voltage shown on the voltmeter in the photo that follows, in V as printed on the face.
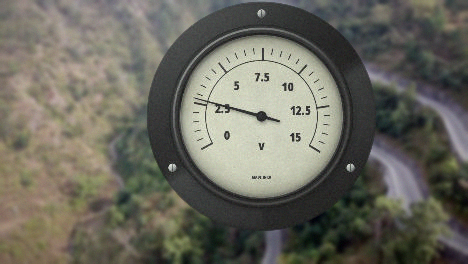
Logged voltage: 2.75 V
